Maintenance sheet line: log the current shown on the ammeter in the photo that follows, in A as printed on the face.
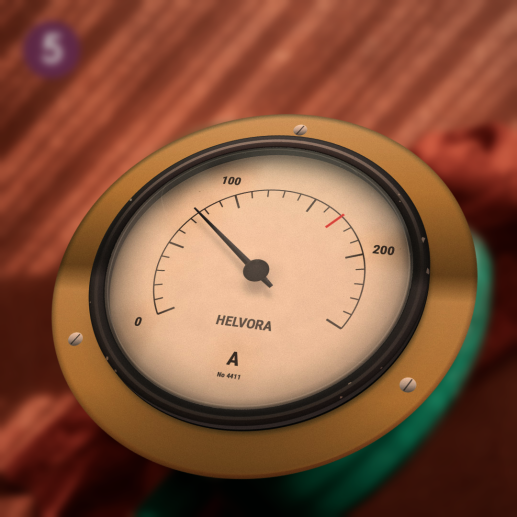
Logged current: 75 A
